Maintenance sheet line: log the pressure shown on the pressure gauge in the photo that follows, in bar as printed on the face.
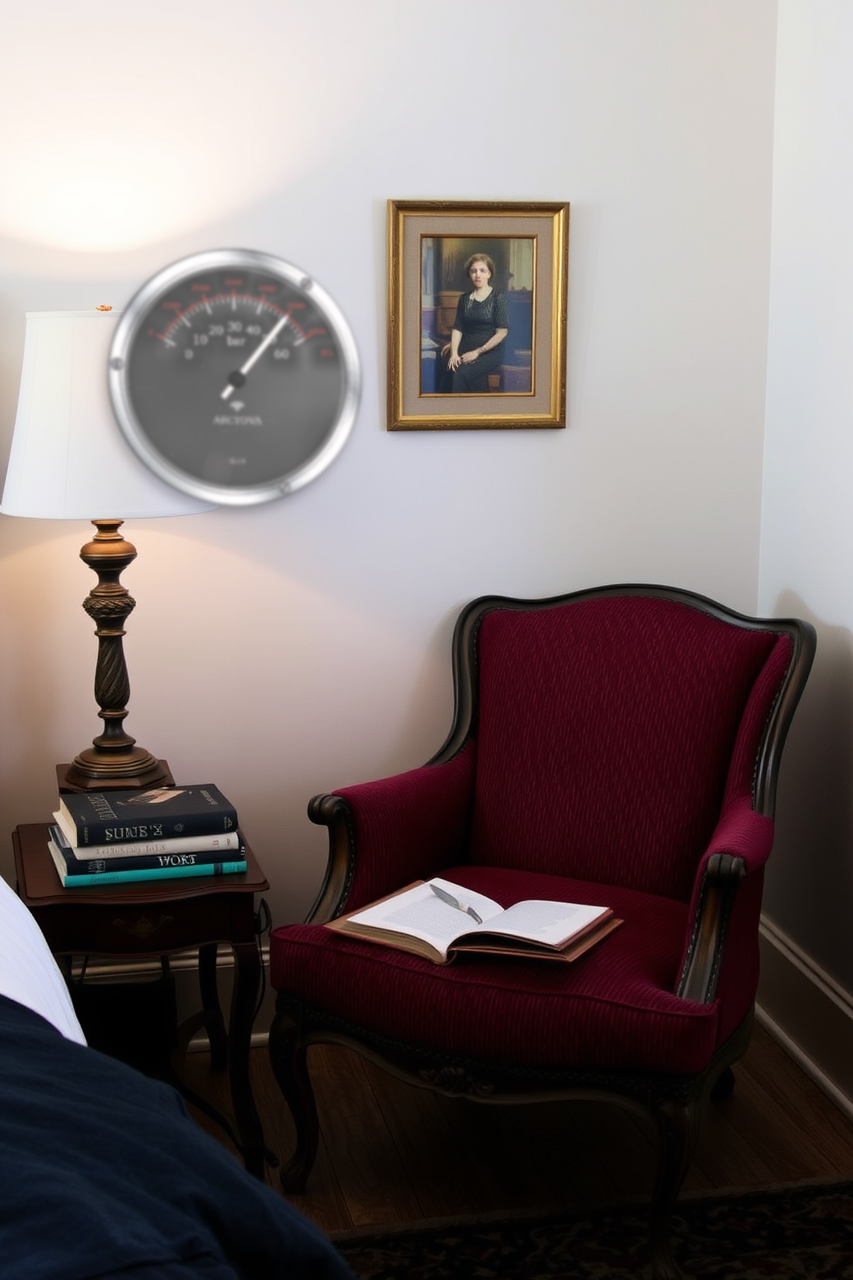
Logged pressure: 50 bar
